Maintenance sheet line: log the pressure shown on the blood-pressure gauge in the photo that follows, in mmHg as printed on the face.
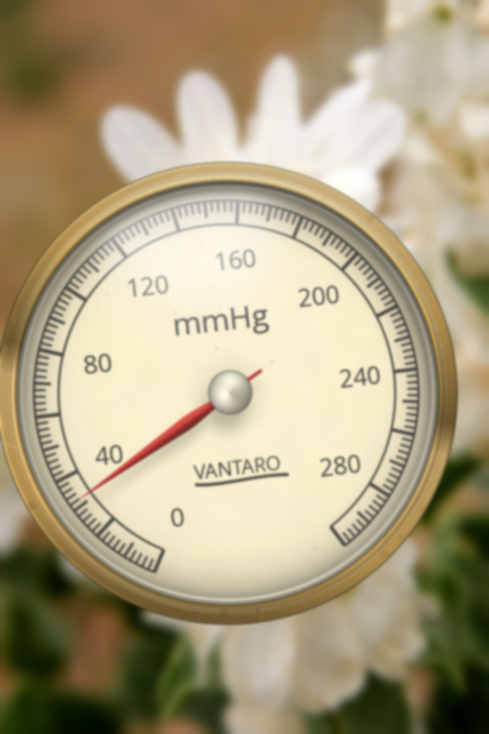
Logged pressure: 32 mmHg
